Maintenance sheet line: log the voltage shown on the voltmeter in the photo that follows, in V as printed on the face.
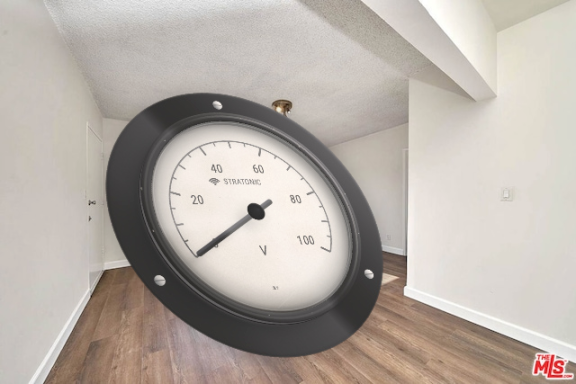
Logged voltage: 0 V
